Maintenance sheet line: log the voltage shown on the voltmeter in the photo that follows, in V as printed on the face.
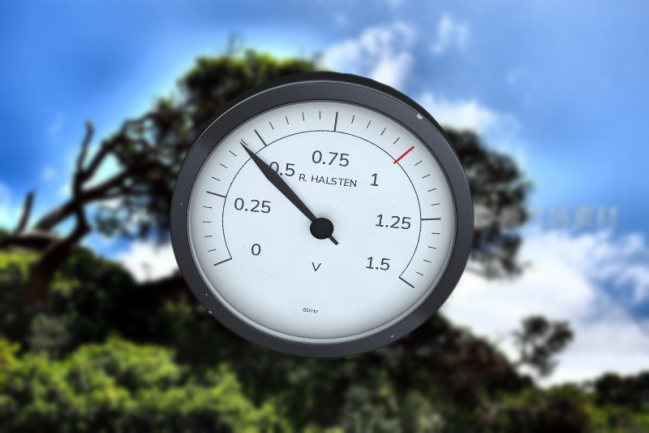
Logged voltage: 0.45 V
